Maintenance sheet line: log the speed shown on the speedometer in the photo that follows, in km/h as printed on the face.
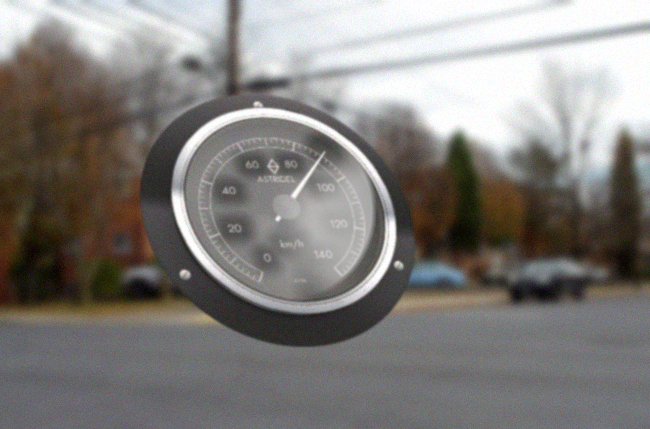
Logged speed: 90 km/h
